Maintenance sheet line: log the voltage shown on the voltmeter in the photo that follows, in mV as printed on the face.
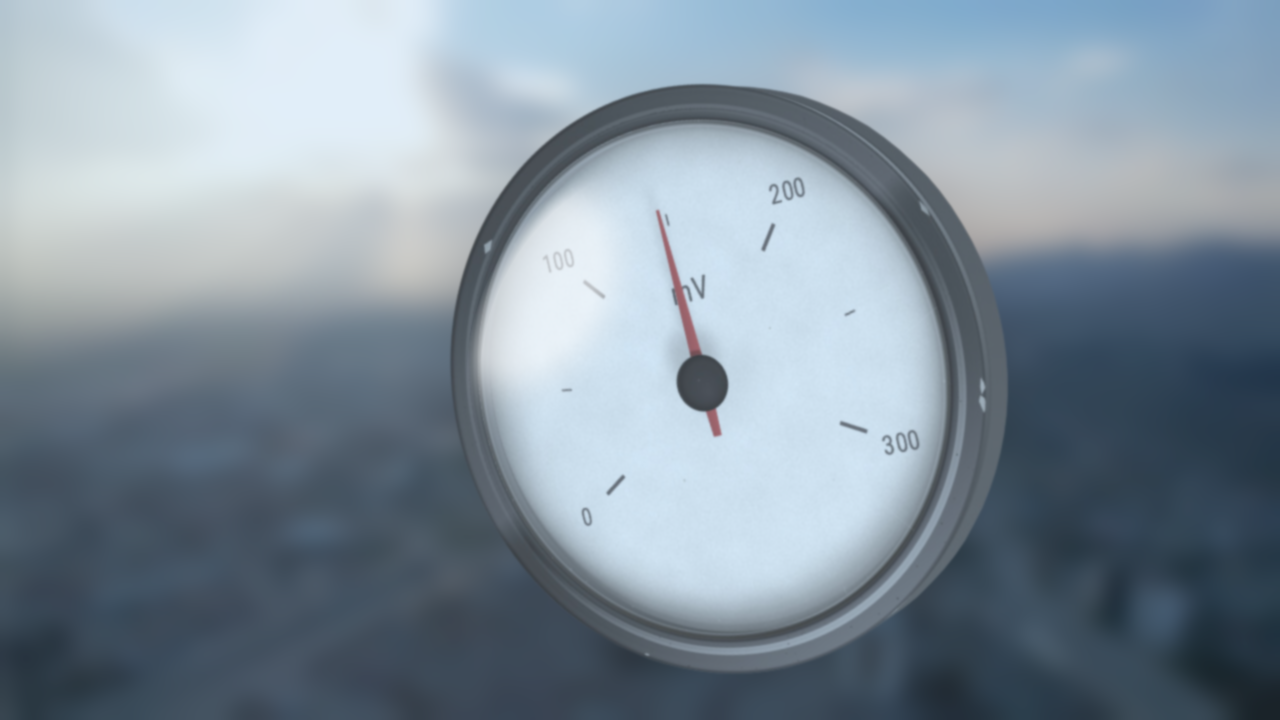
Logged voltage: 150 mV
